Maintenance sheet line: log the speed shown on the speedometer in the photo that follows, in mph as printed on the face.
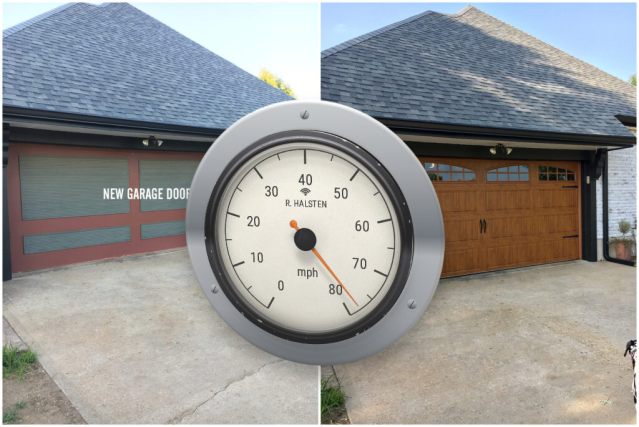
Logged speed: 77.5 mph
